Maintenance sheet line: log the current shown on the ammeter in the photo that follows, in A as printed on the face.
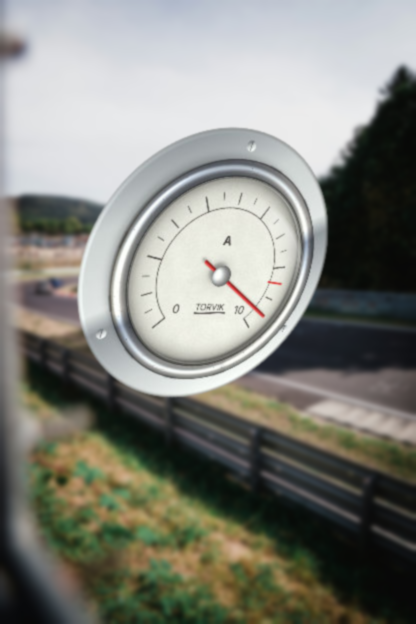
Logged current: 9.5 A
